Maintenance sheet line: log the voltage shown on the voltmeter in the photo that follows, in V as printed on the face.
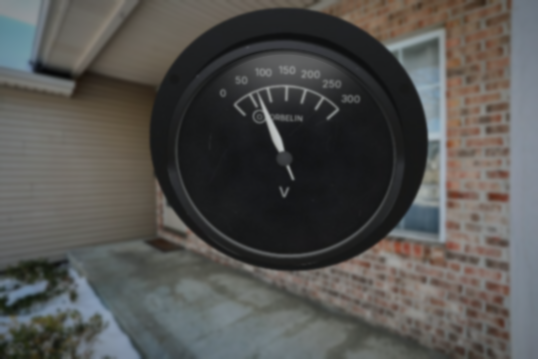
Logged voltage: 75 V
